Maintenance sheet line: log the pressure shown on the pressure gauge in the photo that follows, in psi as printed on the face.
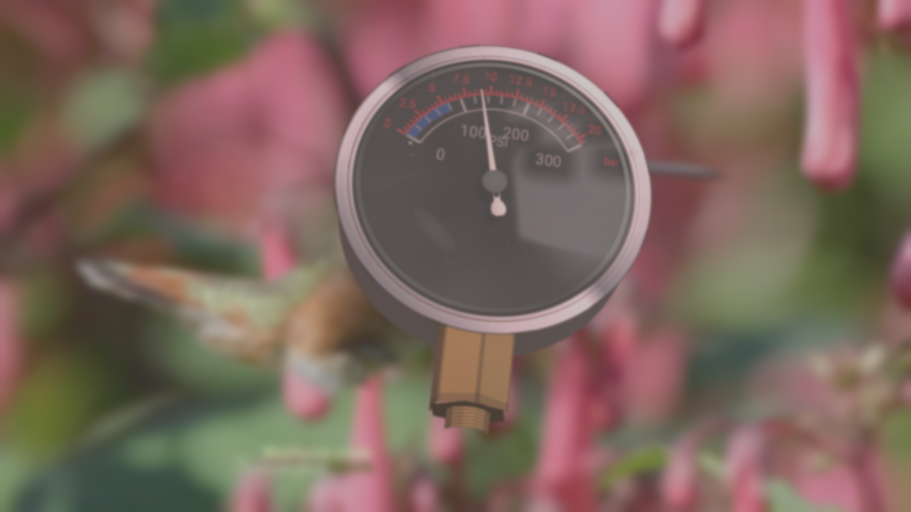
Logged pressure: 130 psi
